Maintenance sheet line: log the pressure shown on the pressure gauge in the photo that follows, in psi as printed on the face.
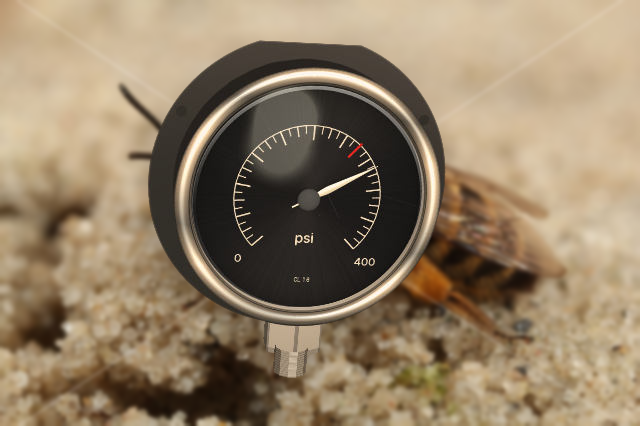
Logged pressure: 290 psi
